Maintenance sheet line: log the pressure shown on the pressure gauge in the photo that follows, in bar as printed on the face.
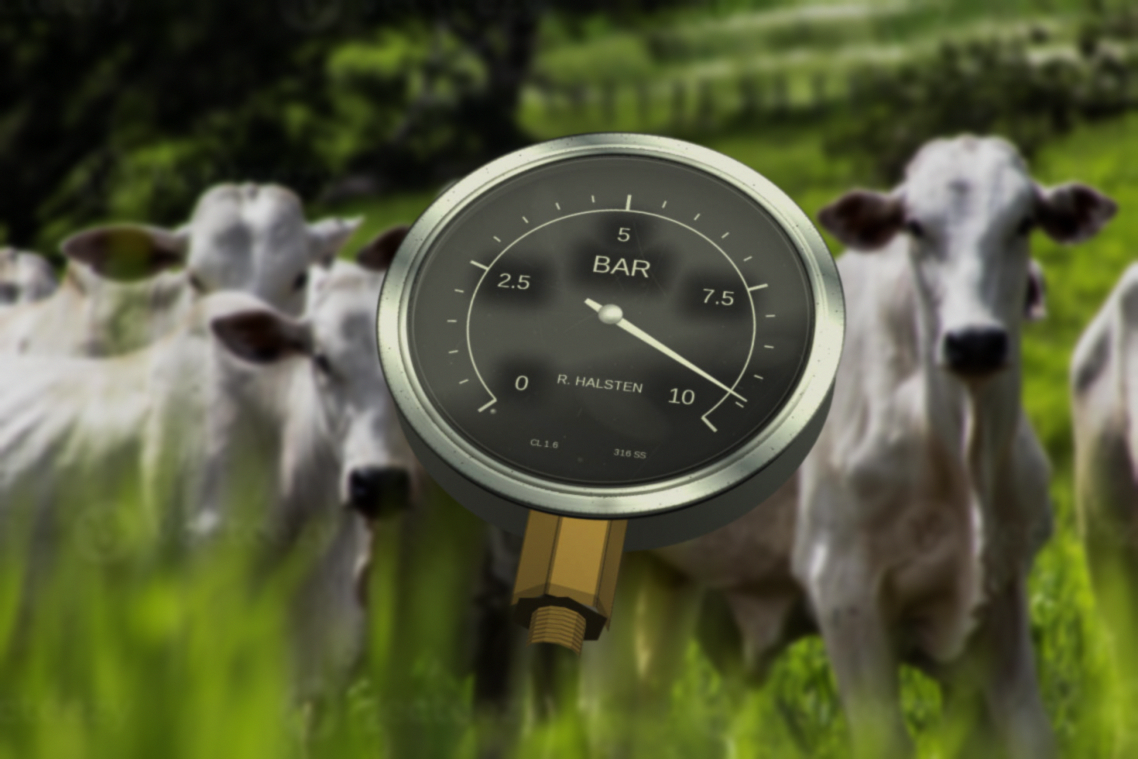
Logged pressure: 9.5 bar
